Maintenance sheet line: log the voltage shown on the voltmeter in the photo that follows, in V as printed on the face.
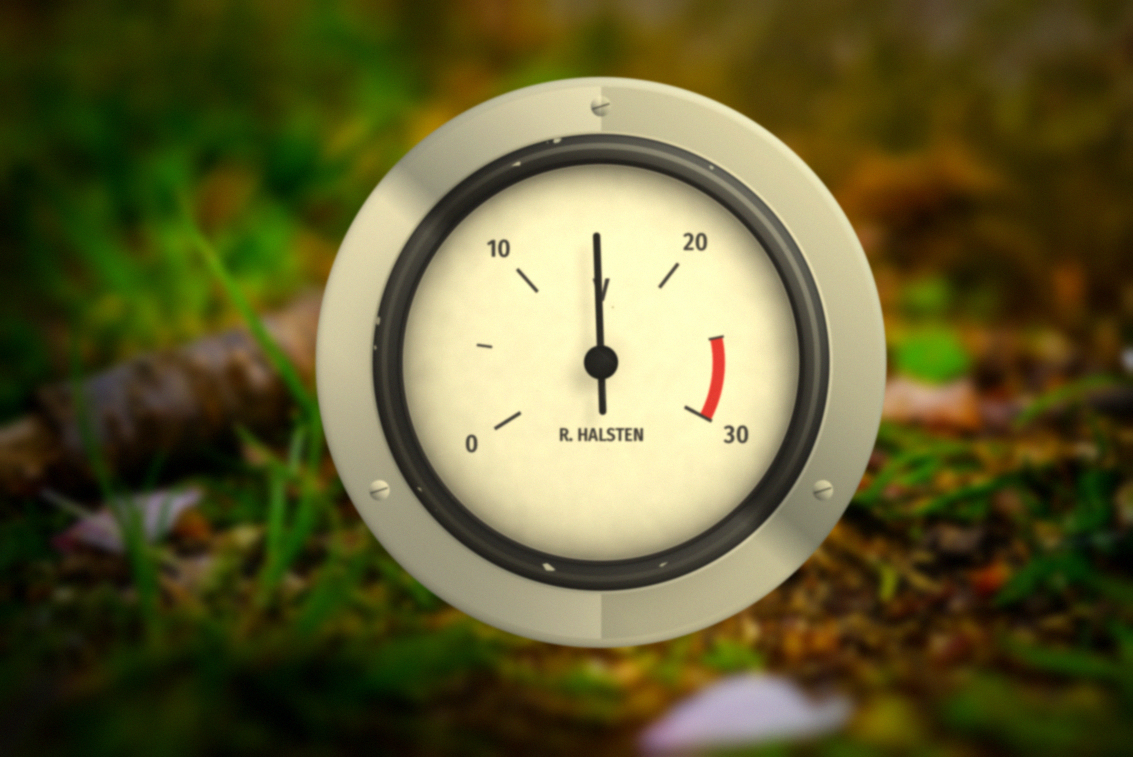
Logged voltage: 15 V
